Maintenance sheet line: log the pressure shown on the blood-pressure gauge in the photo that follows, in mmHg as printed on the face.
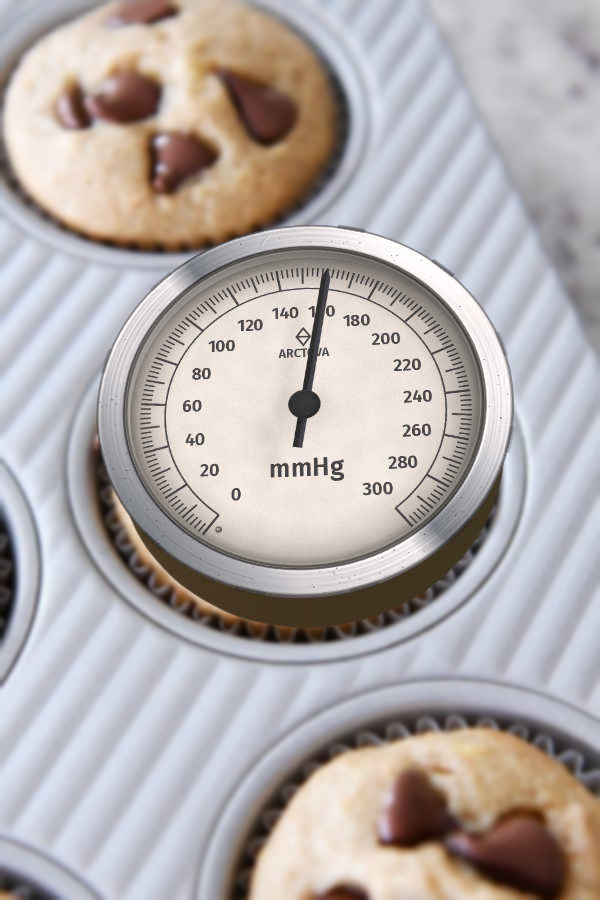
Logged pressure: 160 mmHg
